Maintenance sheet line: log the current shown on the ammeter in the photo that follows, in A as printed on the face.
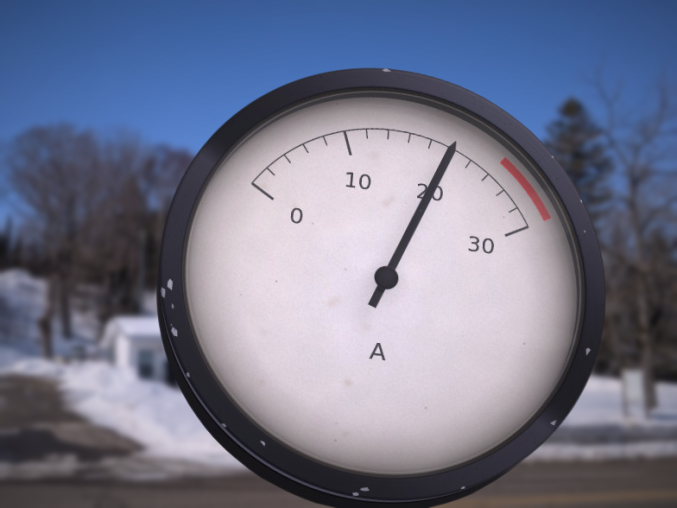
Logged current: 20 A
